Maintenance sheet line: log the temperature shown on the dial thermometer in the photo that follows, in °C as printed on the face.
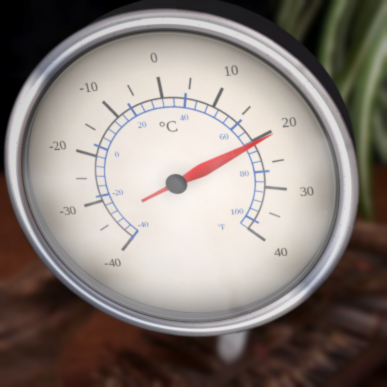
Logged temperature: 20 °C
